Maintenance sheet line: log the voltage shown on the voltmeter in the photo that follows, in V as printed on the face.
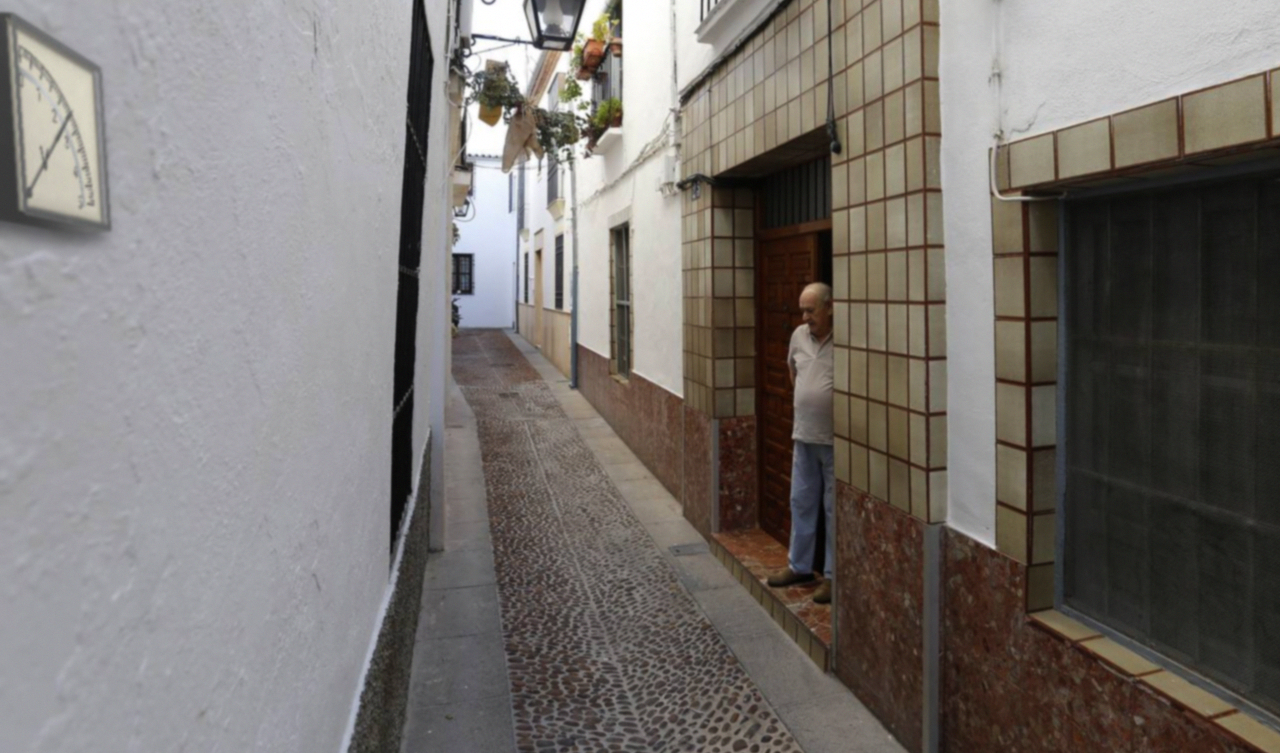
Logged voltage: 2.5 V
